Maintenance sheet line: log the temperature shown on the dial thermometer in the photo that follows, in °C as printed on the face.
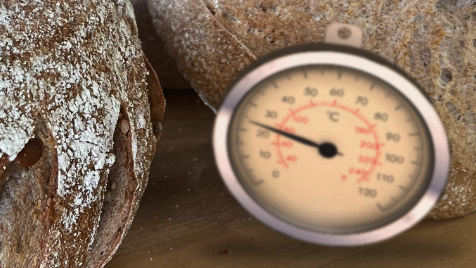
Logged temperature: 25 °C
